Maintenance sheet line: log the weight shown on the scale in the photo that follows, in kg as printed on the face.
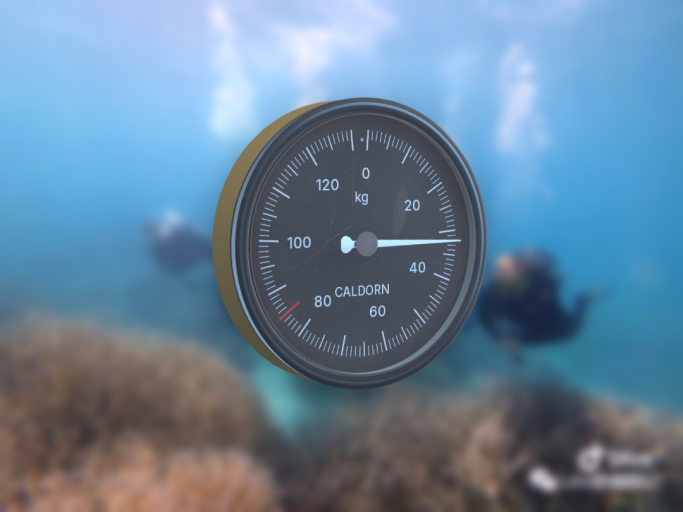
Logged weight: 32 kg
